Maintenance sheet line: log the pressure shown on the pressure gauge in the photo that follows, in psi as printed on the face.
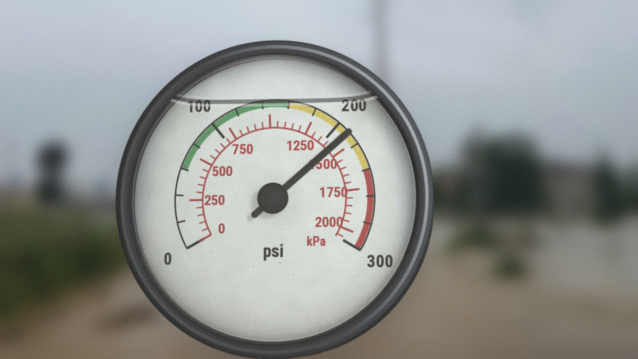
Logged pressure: 210 psi
